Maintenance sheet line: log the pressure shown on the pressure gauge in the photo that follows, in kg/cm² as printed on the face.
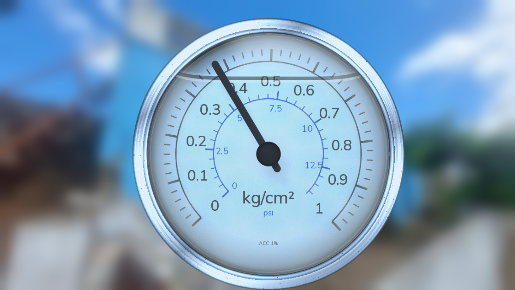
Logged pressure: 0.38 kg/cm²
